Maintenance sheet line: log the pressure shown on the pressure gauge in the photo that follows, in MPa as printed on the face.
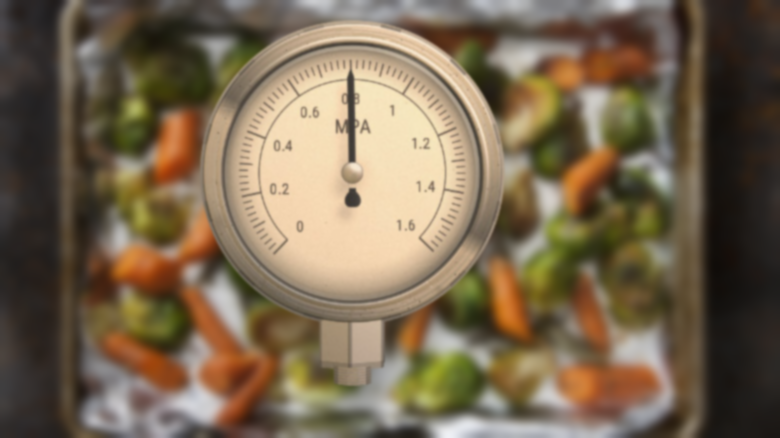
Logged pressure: 0.8 MPa
